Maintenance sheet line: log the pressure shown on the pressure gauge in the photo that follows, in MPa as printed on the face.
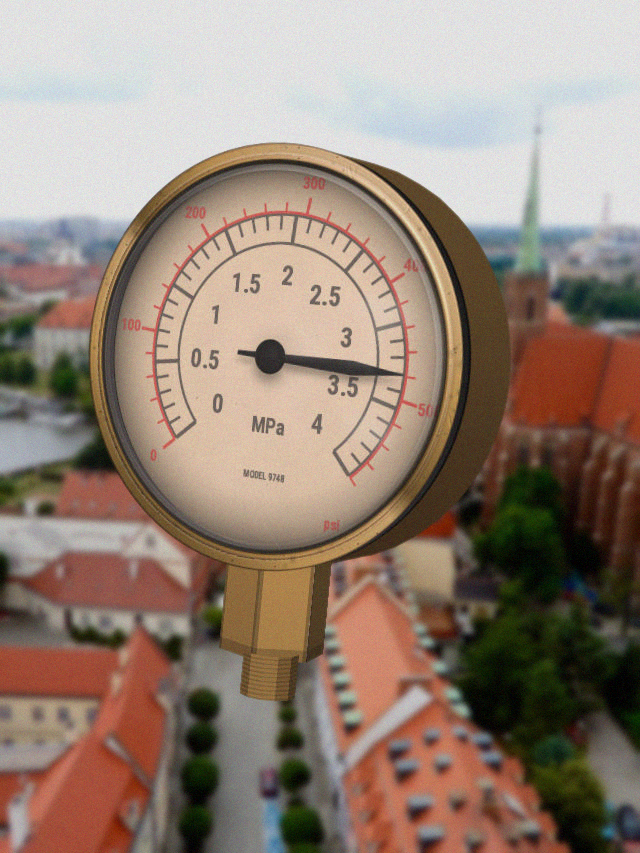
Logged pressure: 3.3 MPa
